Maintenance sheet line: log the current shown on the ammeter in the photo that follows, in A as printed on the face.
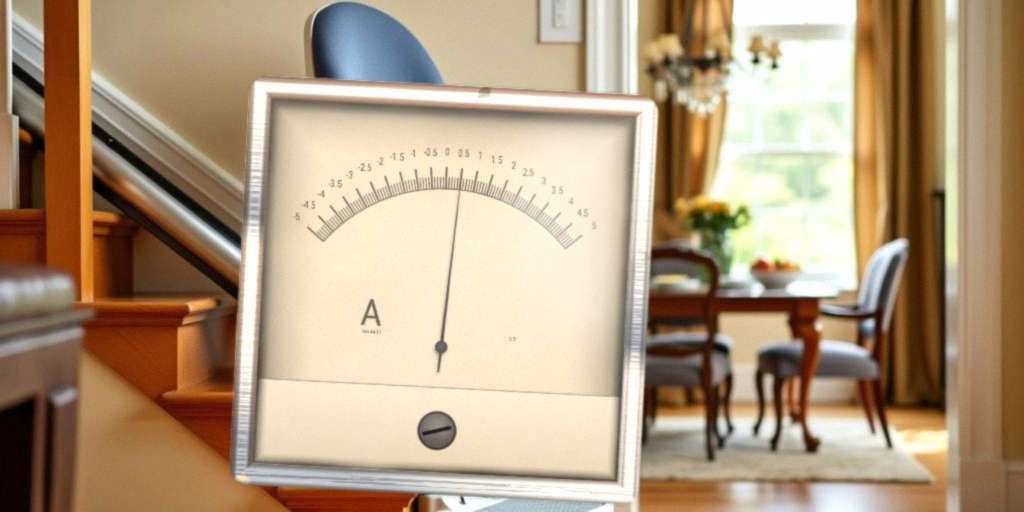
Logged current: 0.5 A
